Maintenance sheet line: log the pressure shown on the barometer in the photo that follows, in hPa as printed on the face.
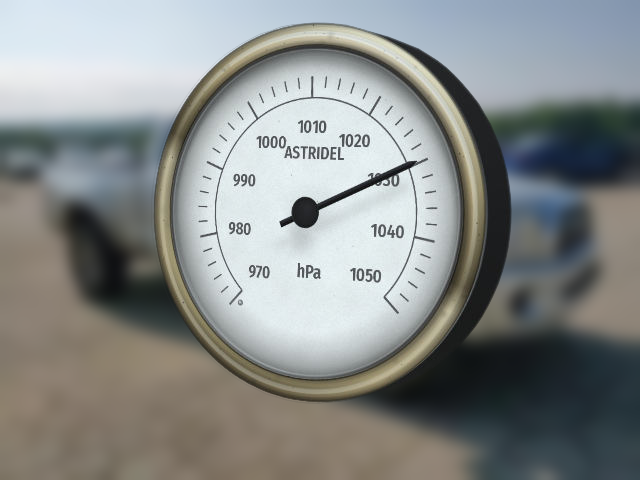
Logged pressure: 1030 hPa
